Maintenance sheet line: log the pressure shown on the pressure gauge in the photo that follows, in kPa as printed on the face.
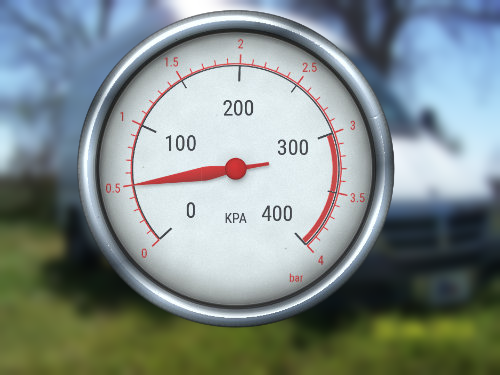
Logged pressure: 50 kPa
